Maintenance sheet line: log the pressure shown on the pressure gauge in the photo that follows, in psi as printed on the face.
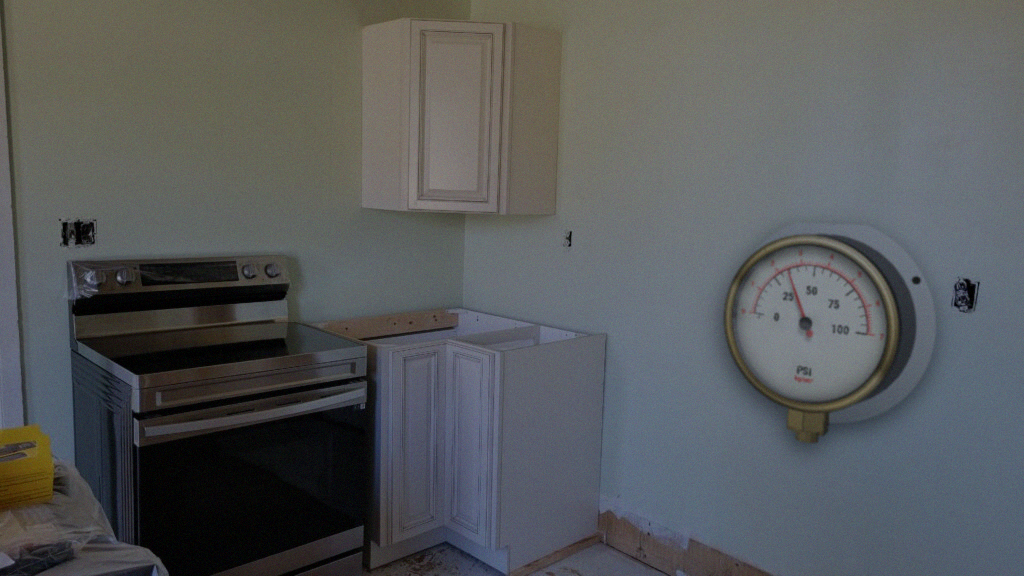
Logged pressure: 35 psi
